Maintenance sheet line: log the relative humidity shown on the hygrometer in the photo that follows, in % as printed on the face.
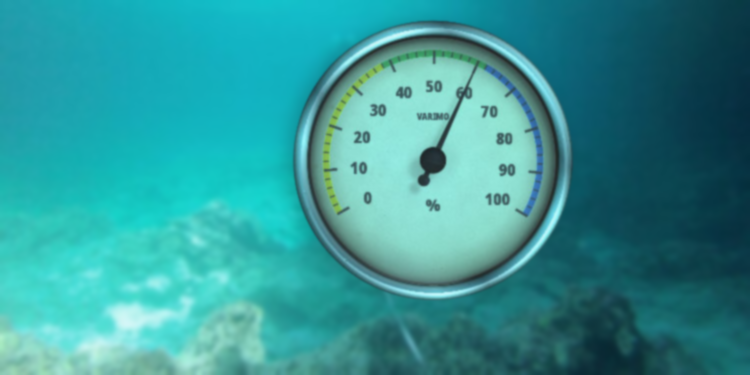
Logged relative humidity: 60 %
